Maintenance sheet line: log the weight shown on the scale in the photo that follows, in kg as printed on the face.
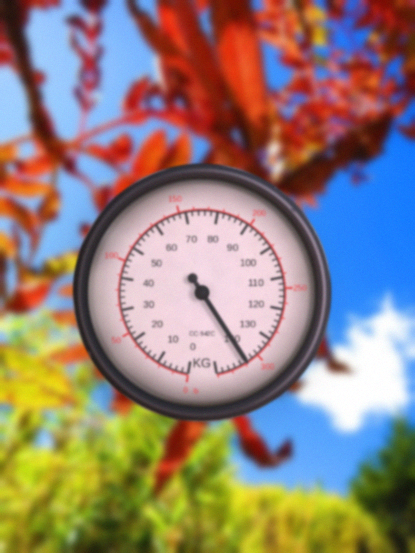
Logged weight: 140 kg
